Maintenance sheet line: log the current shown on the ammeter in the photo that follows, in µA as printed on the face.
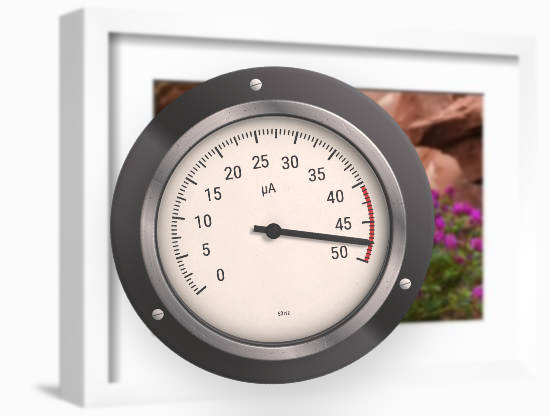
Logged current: 47.5 µA
